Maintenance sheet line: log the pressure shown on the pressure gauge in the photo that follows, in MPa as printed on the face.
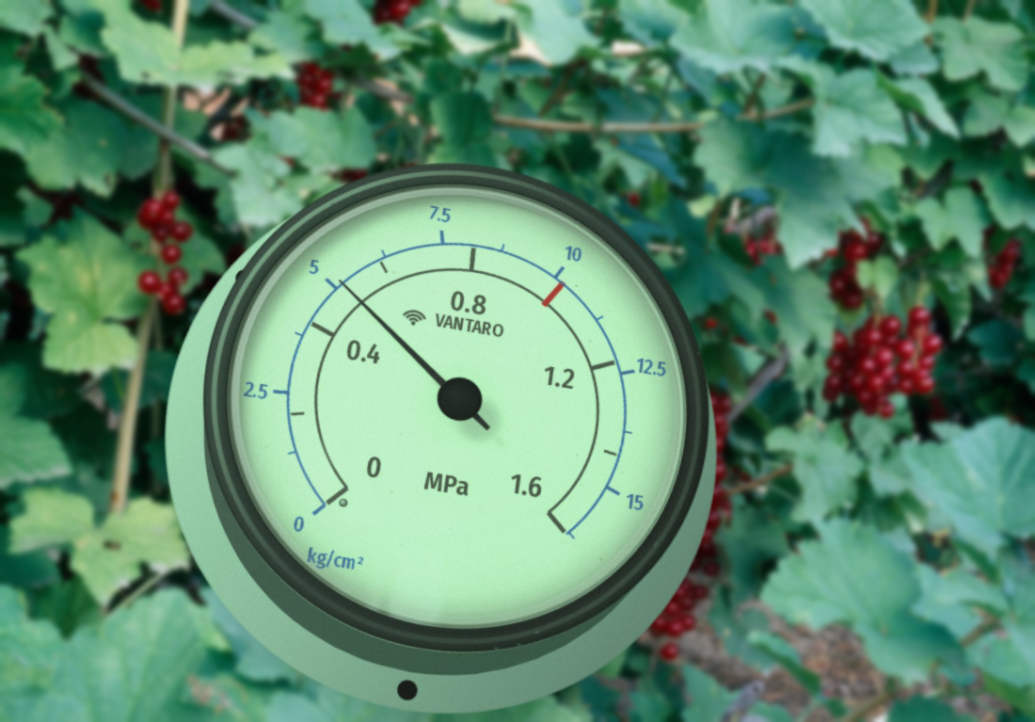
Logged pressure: 0.5 MPa
